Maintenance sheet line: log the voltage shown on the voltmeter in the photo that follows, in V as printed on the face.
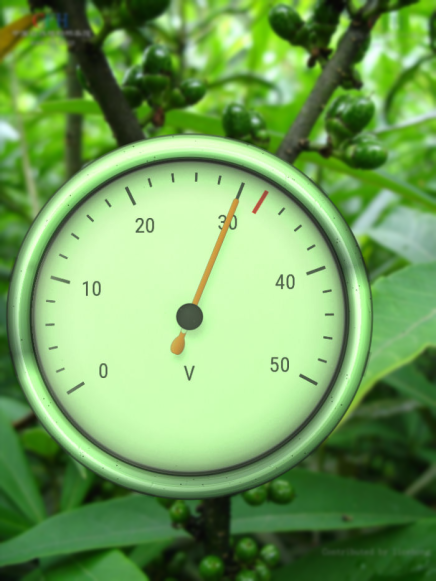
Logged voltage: 30 V
